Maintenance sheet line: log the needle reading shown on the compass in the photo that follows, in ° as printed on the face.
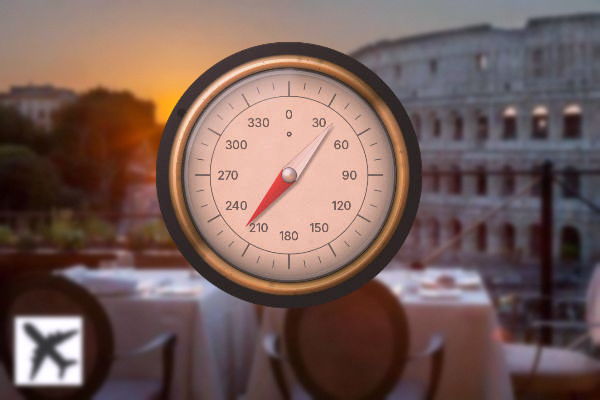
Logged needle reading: 220 °
